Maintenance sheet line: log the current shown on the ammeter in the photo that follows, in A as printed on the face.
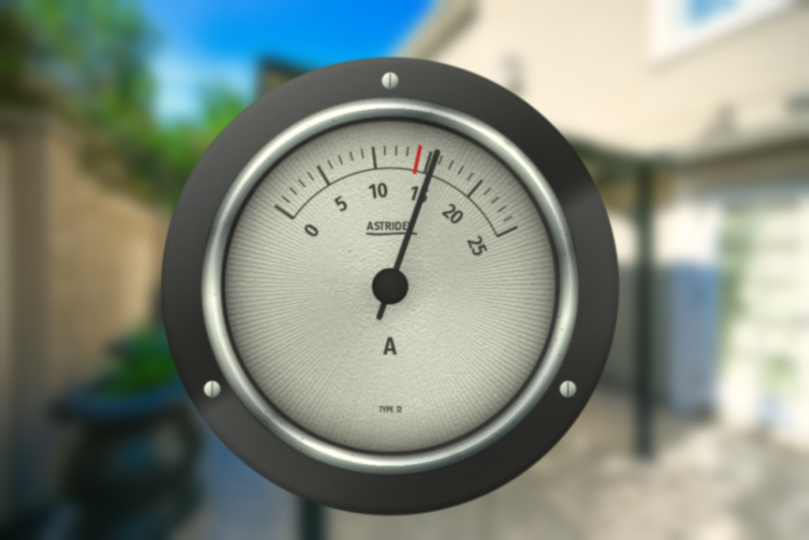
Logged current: 15.5 A
